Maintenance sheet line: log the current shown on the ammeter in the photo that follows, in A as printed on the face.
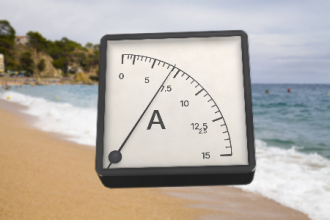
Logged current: 7 A
